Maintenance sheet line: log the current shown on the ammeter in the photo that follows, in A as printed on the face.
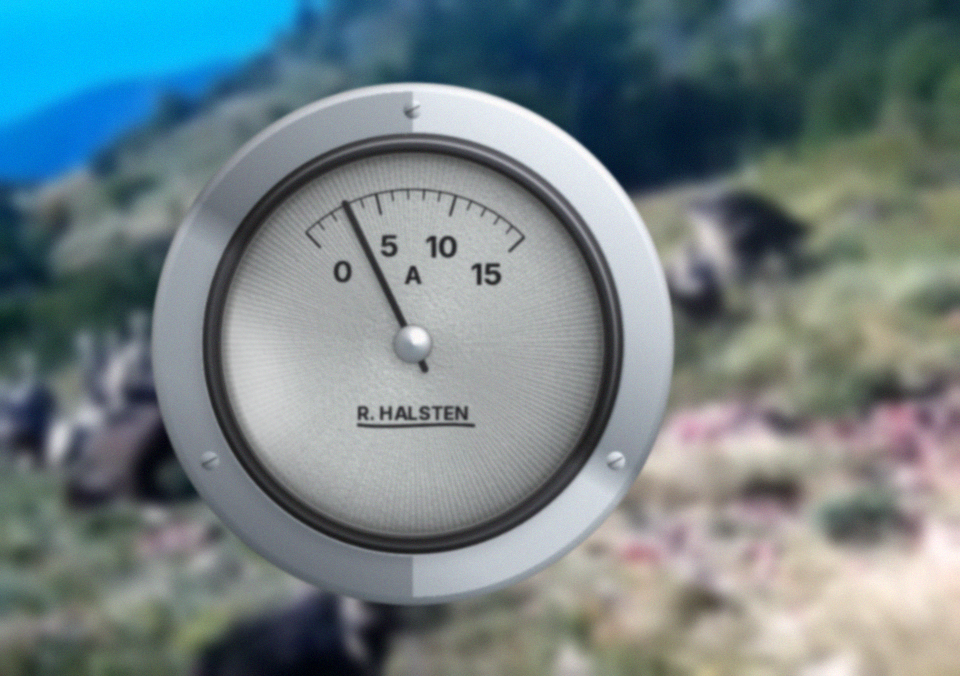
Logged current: 3 A
